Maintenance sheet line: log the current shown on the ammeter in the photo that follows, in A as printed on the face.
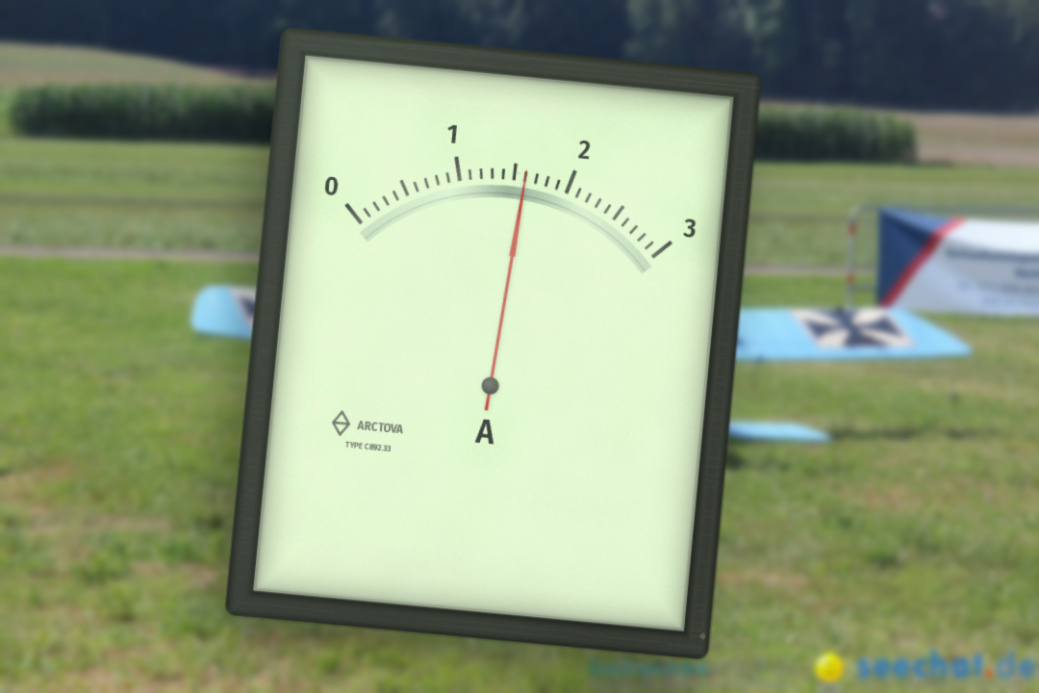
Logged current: 1.6 A
